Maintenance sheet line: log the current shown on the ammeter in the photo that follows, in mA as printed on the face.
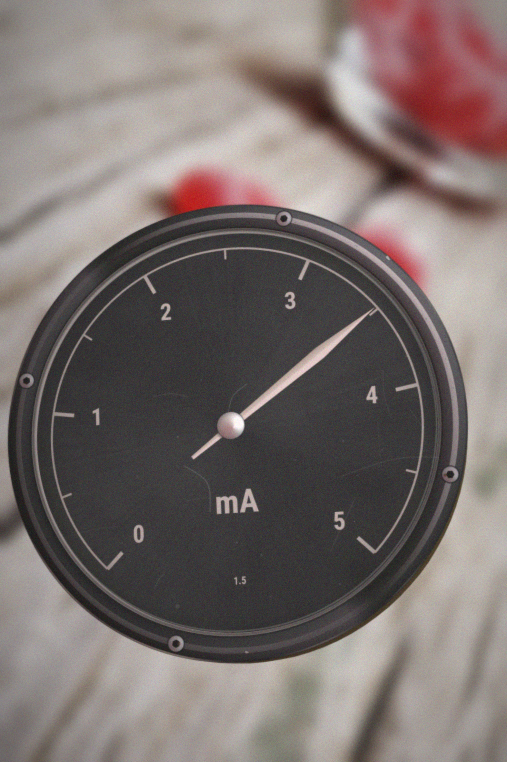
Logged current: 3.5 mA
